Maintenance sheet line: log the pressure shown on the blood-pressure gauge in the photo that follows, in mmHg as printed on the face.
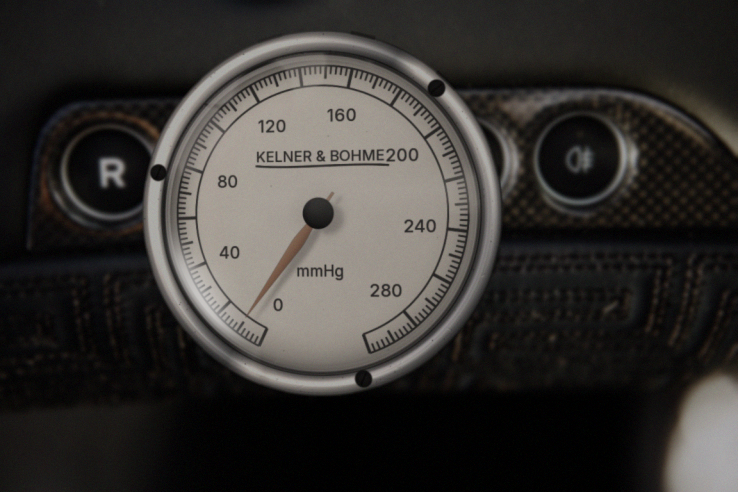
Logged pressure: 10 mmHg
